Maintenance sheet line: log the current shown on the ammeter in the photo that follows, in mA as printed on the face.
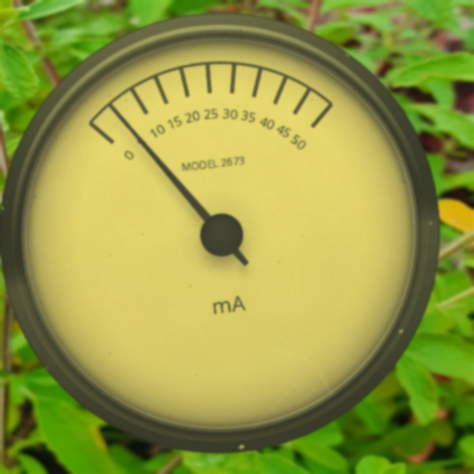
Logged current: 5 mA
